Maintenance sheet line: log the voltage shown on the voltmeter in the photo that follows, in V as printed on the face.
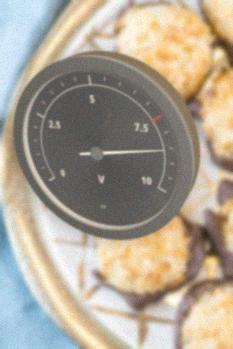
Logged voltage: 8.5 V
